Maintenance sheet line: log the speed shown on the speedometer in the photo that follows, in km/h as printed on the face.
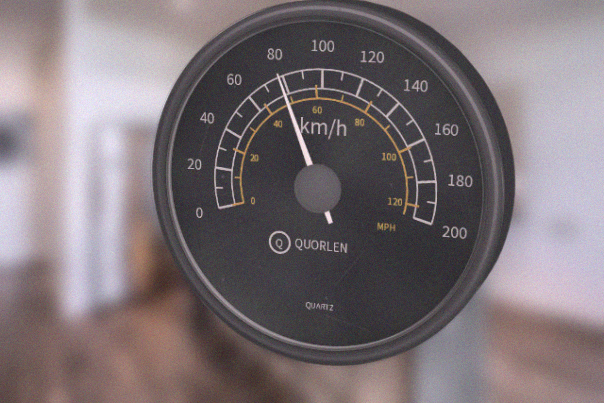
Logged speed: 80 km/h
